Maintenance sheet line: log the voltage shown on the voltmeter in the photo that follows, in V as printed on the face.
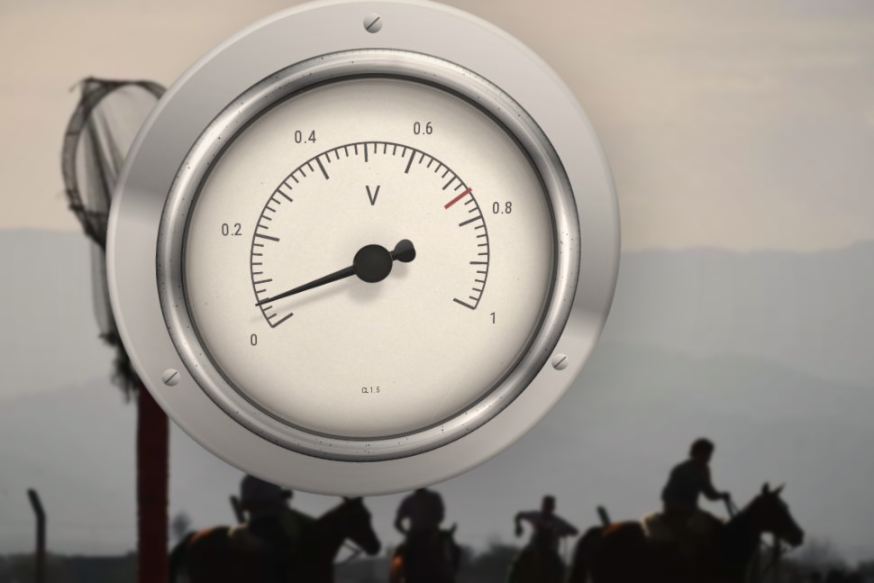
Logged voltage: 0.06 V
